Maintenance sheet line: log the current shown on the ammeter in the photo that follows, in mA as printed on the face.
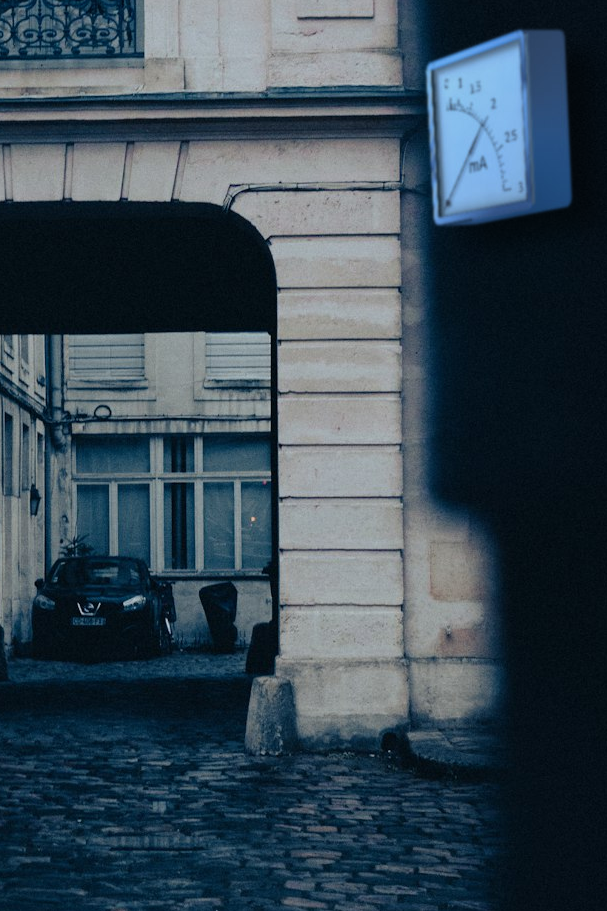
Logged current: 2 mA
